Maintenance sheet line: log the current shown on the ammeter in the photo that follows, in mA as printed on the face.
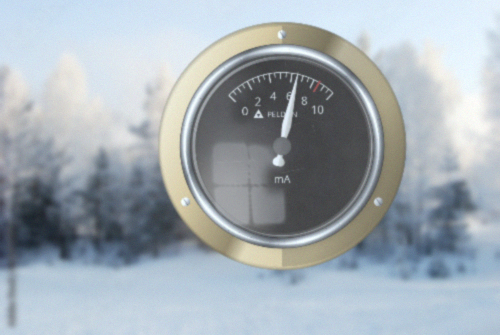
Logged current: 6.5 mA
